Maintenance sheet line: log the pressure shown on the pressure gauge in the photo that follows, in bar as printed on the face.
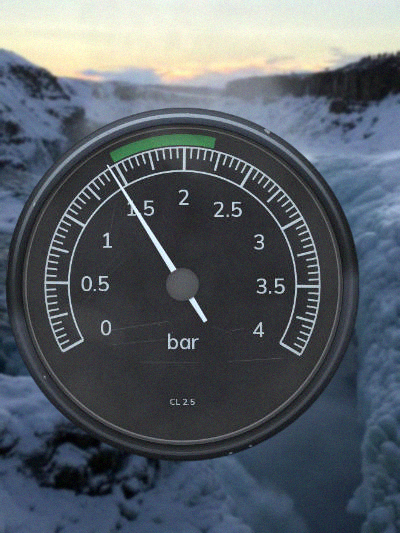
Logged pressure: 1.45 bar
